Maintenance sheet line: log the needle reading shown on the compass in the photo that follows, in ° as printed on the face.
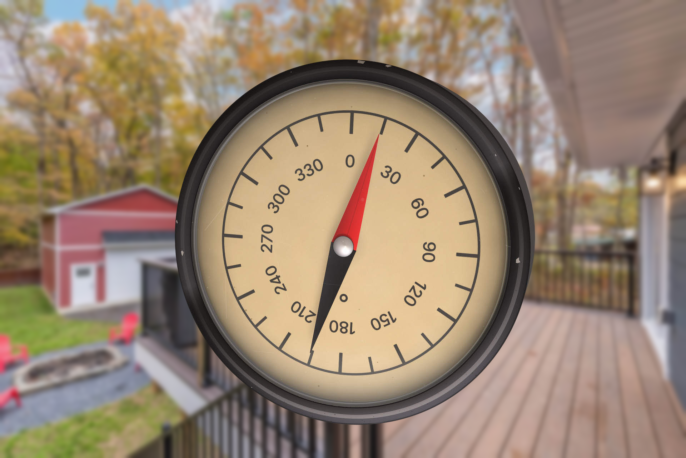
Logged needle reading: 15 °
